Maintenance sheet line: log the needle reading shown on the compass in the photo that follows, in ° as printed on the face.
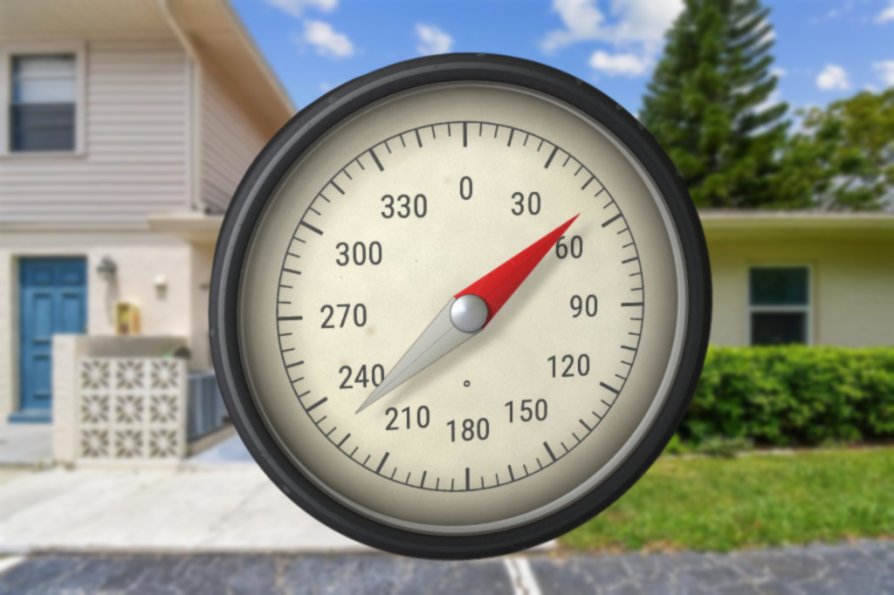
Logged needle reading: 50 °
